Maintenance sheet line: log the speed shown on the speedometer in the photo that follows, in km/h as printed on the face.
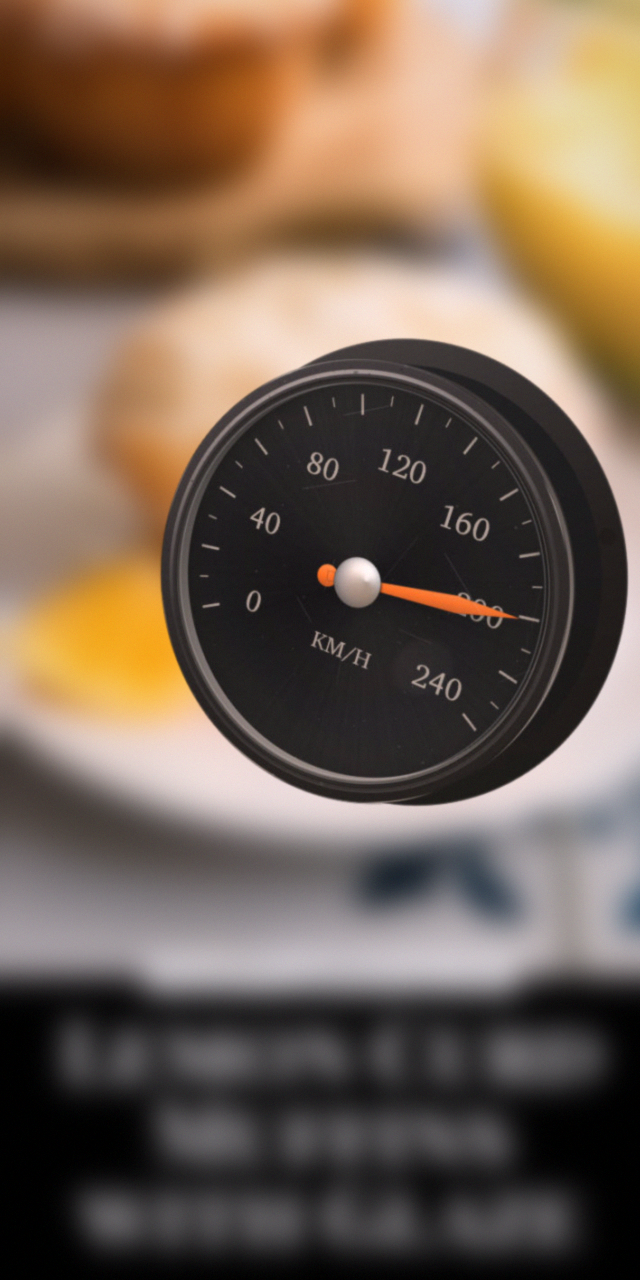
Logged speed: 200 km/h
